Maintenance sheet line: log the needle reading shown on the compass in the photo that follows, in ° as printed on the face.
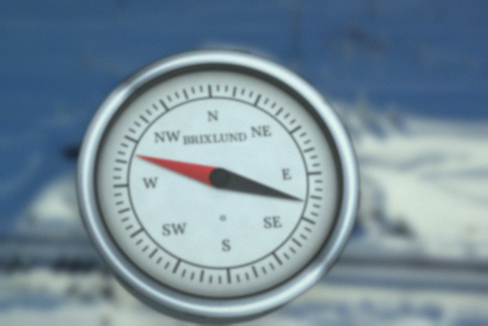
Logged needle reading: 290 °
